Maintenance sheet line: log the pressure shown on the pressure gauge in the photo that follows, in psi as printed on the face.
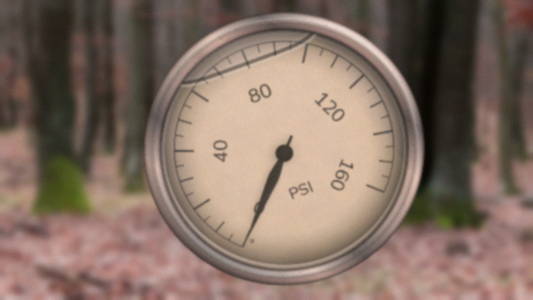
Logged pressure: 0 psi
